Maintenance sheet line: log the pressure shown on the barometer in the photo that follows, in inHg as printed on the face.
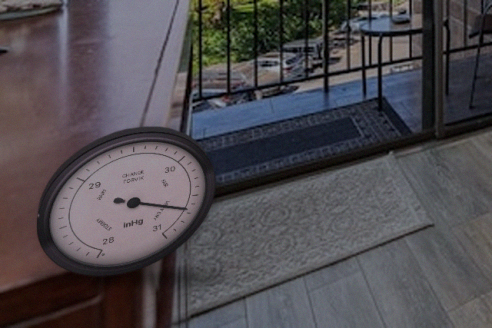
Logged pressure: 30.65 inHg
